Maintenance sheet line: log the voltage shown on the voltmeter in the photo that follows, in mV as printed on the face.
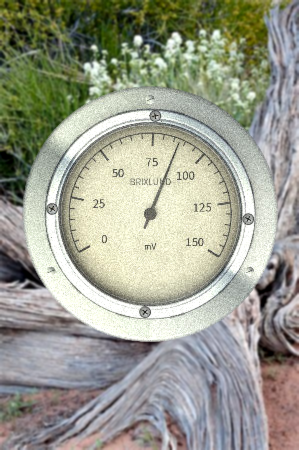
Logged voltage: 87.5 mV
